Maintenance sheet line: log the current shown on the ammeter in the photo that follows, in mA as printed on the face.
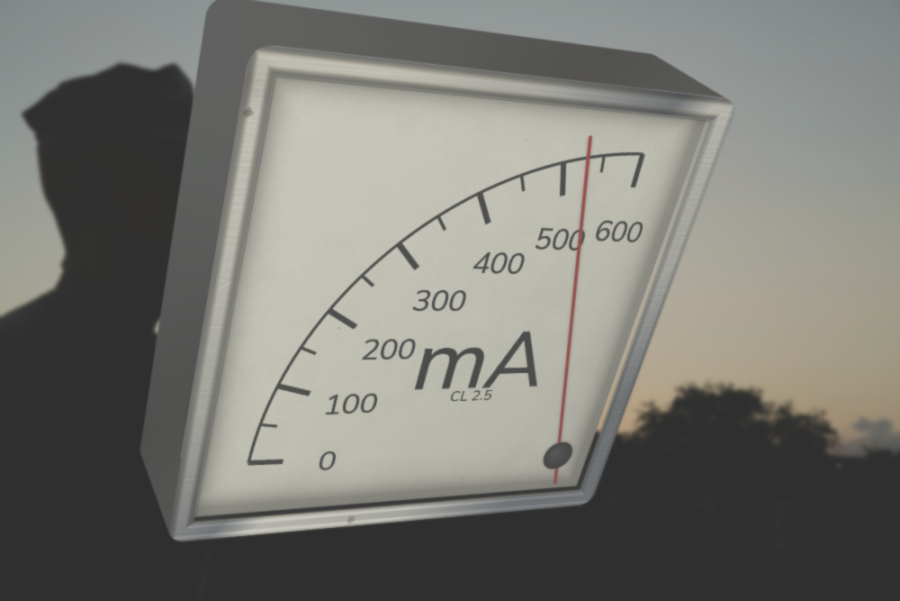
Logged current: 525 mA
